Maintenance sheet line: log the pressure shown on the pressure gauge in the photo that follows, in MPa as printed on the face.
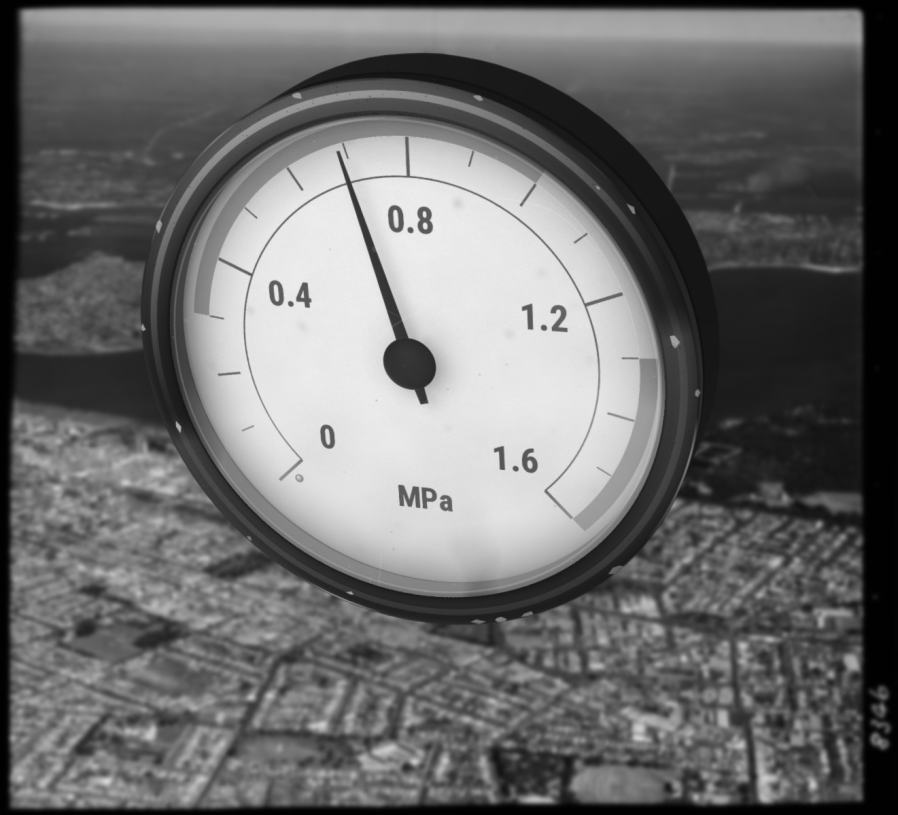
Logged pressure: 0.7 MPa
